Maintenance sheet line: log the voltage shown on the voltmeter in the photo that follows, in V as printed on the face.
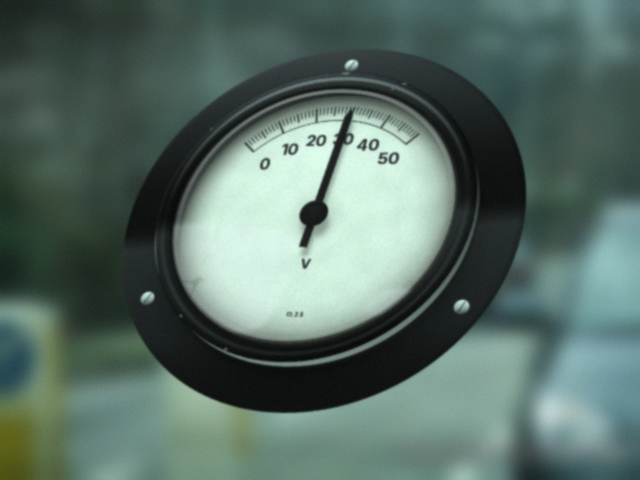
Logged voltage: 30 V
